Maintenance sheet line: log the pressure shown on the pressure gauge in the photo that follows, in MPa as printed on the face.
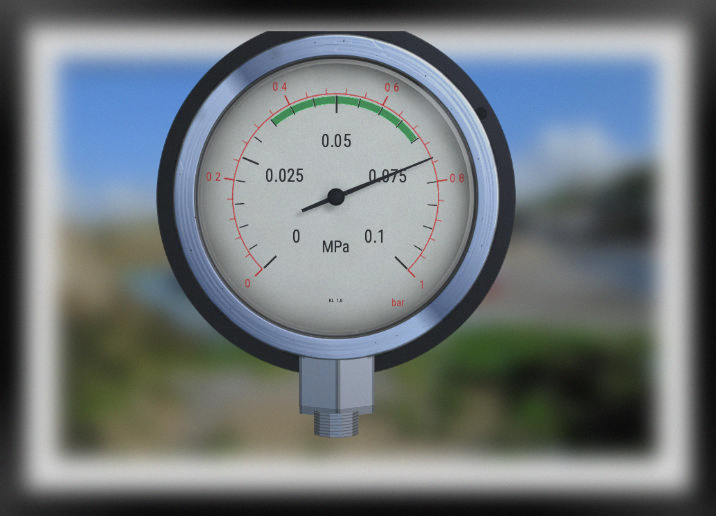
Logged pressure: 0.075 MPa
